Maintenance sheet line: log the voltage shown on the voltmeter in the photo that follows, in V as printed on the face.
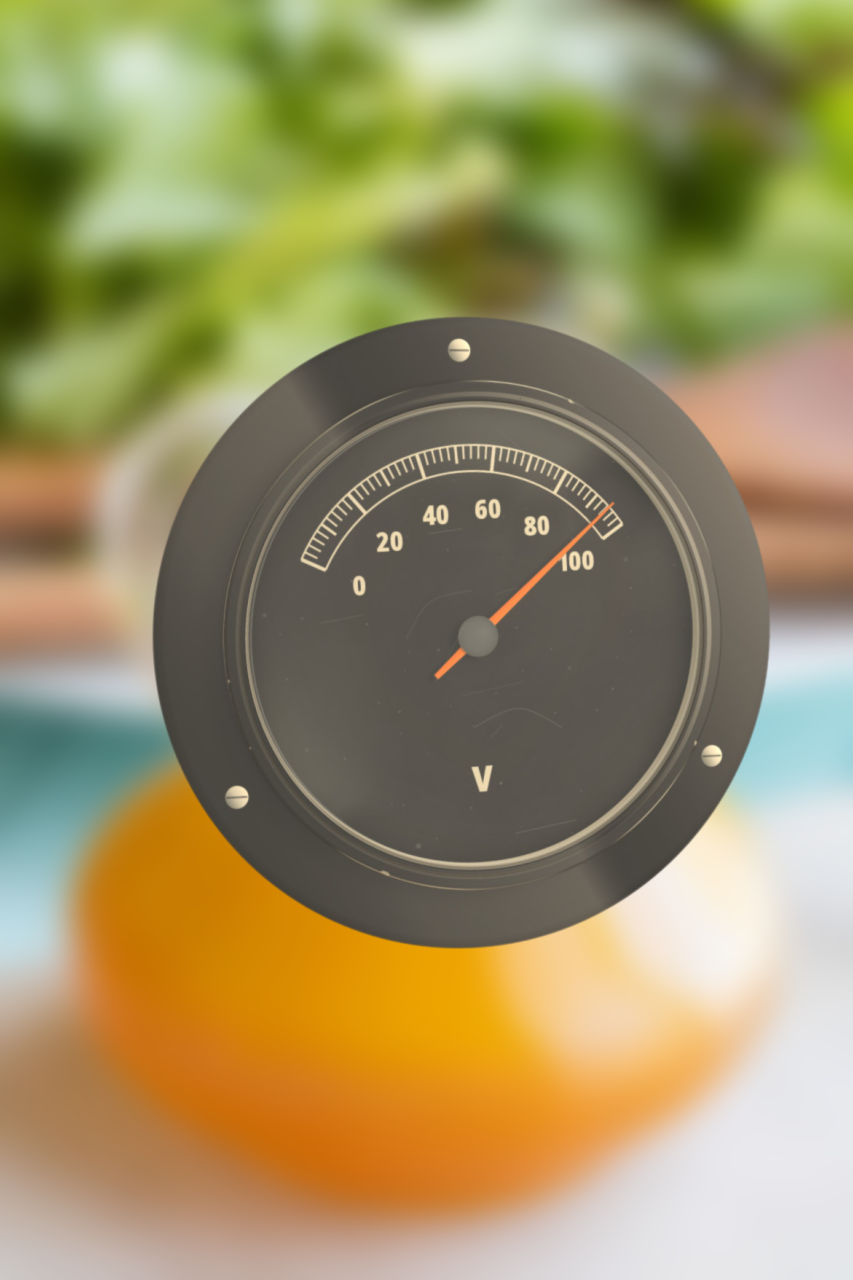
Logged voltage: 94 V
